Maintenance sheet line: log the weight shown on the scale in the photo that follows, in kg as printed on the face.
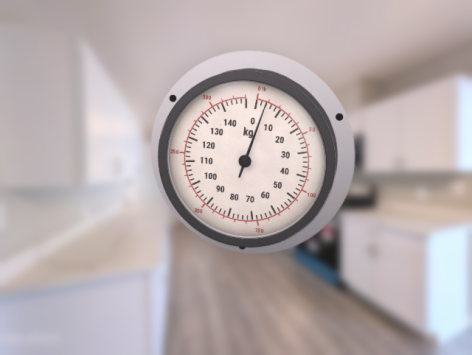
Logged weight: 4 kg
